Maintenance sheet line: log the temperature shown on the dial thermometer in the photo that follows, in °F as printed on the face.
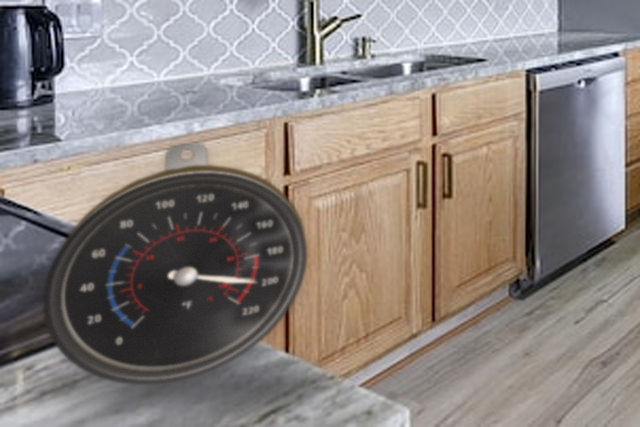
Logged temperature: 200 °F
